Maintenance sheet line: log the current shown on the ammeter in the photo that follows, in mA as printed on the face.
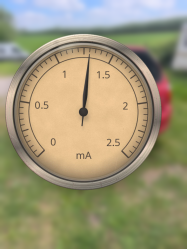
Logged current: 1.3 mA
